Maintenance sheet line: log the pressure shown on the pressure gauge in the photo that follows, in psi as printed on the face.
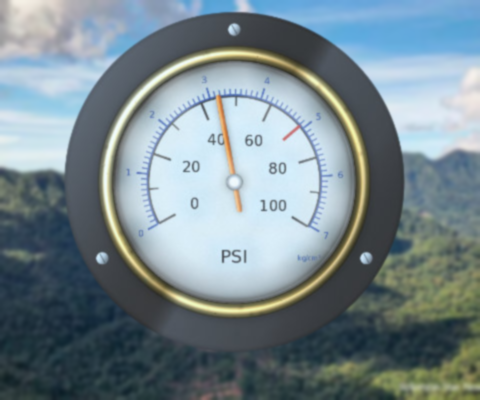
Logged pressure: 45 psi
